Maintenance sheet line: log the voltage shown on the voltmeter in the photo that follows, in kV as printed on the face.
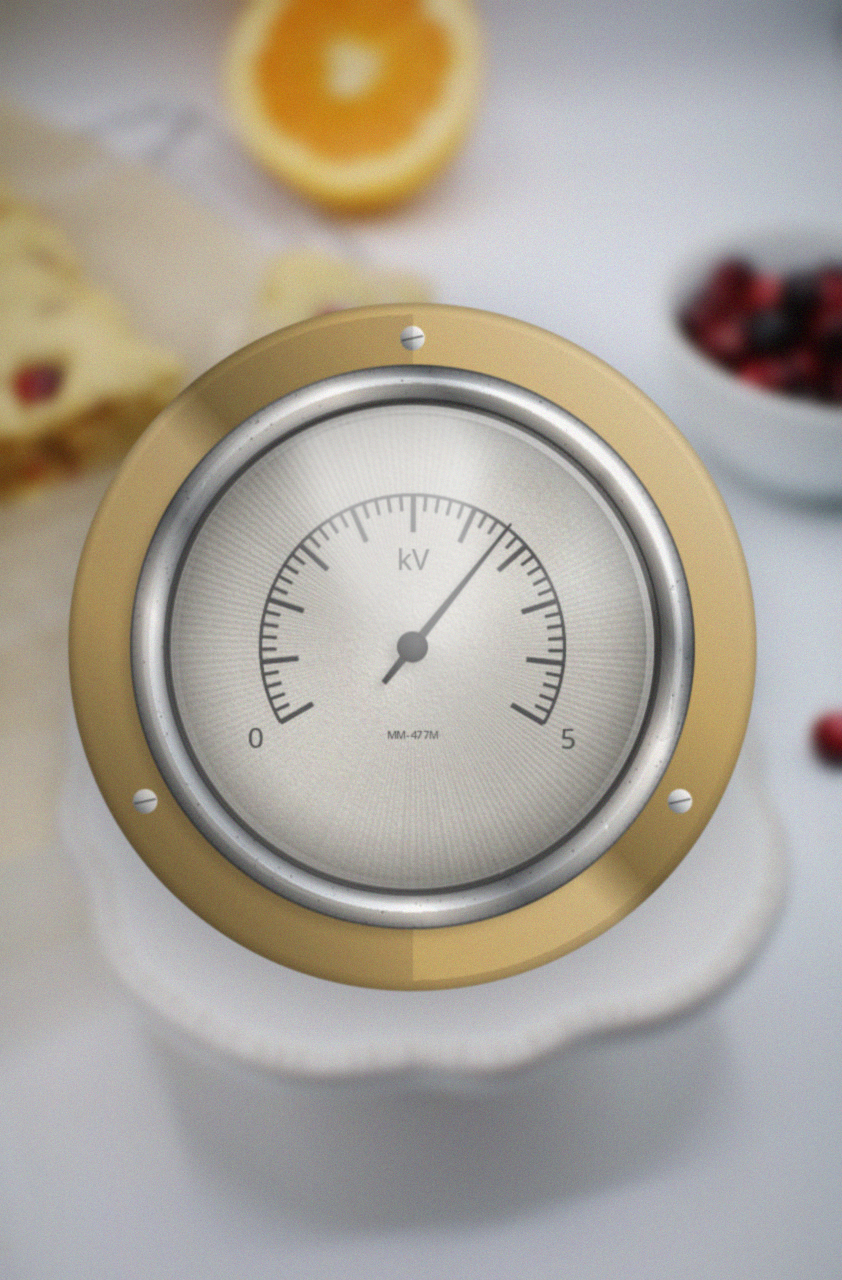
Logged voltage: 3.3 kV
